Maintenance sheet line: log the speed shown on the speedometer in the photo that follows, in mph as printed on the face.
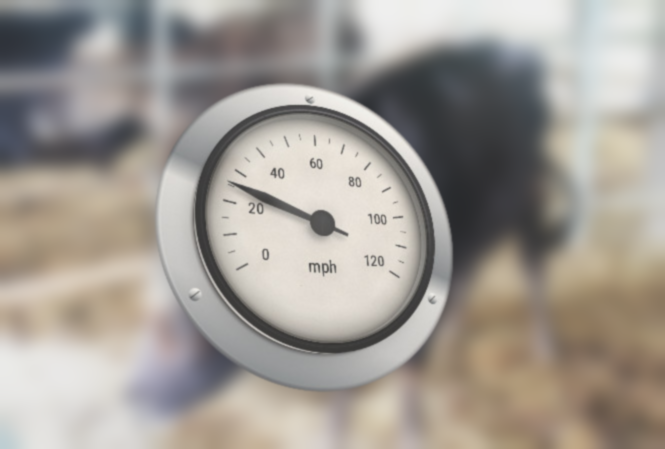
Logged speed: 25 mph
